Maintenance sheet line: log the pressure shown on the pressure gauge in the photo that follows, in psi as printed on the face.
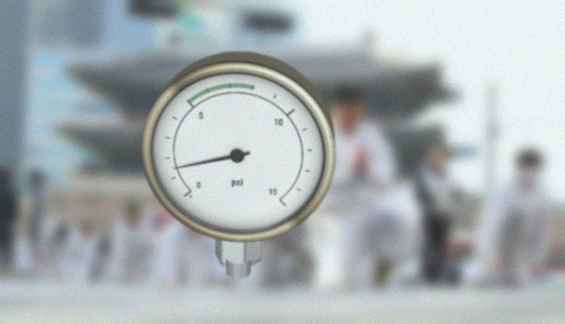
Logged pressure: 1.5 psi
